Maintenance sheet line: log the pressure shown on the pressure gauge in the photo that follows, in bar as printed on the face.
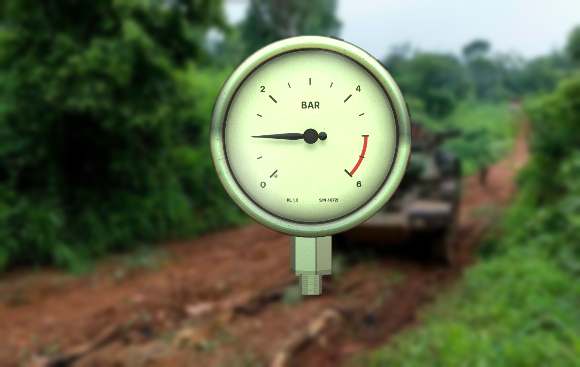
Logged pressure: 1 bar
